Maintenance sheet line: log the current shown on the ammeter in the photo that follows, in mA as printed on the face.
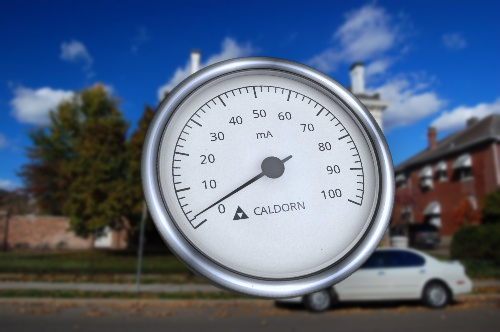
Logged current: 2 mA
